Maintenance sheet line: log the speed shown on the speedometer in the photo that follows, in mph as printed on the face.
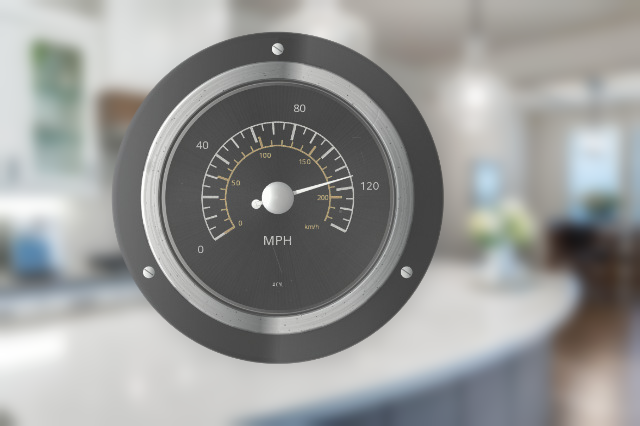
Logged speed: 115 mph
